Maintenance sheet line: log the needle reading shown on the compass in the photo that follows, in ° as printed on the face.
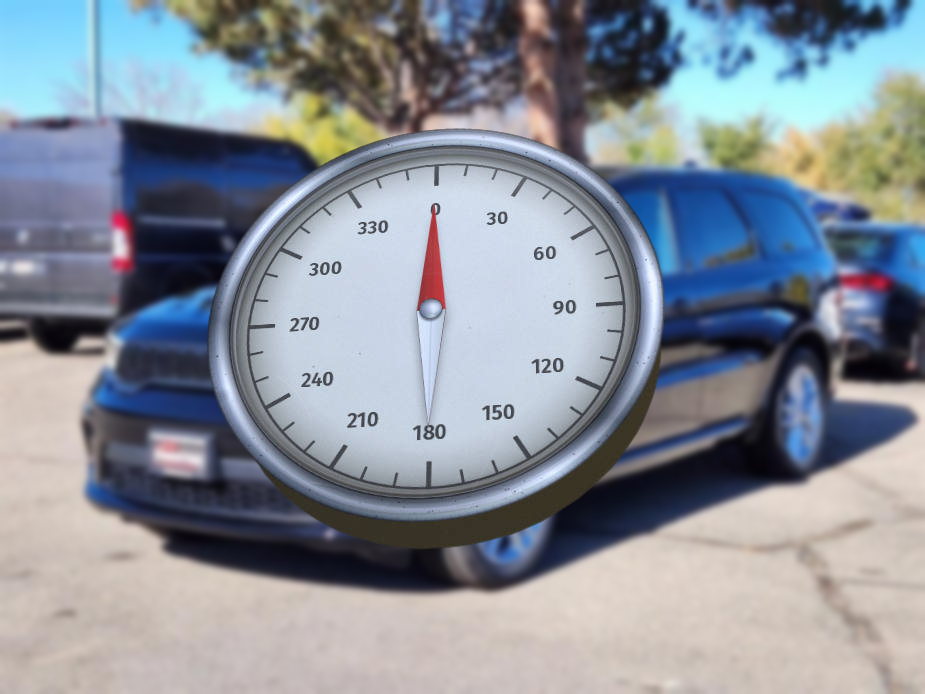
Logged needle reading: 0 °
